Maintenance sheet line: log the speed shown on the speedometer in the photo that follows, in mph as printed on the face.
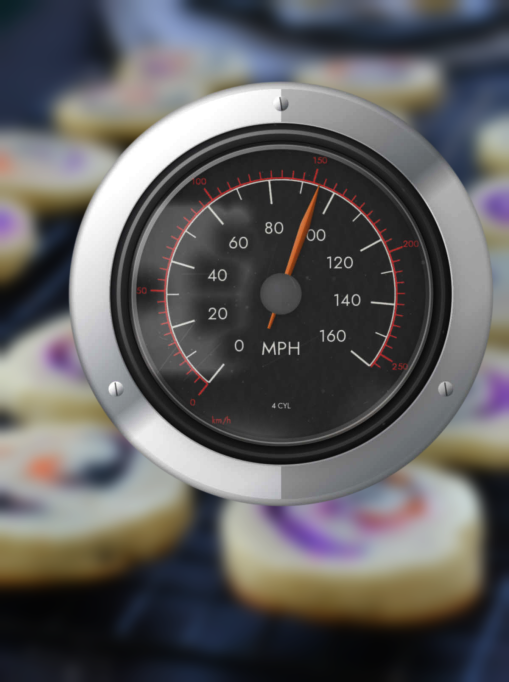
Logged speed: 95 mph
